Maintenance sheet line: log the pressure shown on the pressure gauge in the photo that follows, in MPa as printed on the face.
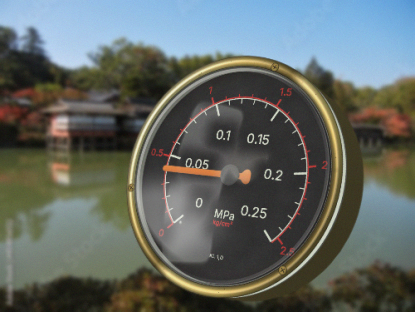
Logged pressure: 0.04 MPa
